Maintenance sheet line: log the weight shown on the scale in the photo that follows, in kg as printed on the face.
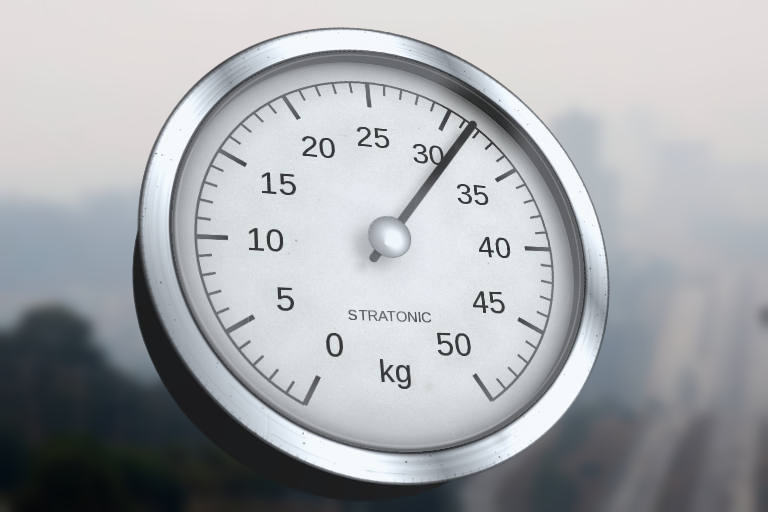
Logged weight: 31.5 kg
